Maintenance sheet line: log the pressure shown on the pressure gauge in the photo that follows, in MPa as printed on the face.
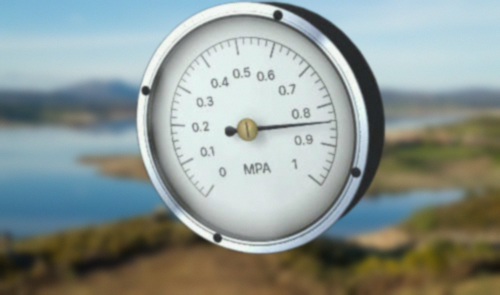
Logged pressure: 0.84 MPa
